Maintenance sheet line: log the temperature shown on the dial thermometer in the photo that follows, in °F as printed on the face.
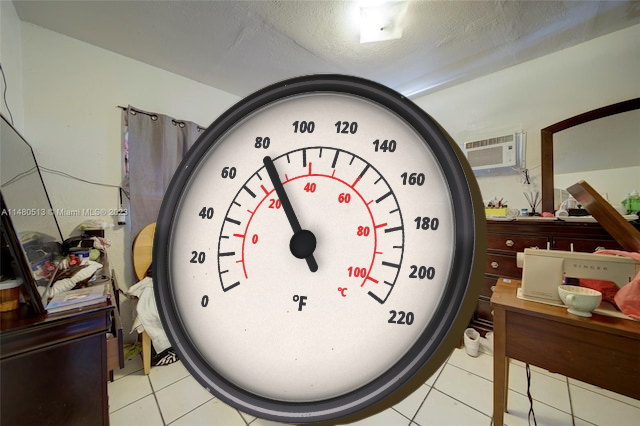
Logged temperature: 80 °F
